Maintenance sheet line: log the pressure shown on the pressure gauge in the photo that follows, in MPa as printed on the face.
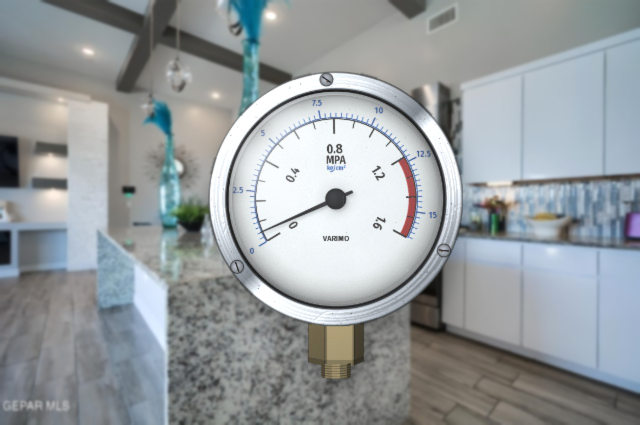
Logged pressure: 0.05 MPa
